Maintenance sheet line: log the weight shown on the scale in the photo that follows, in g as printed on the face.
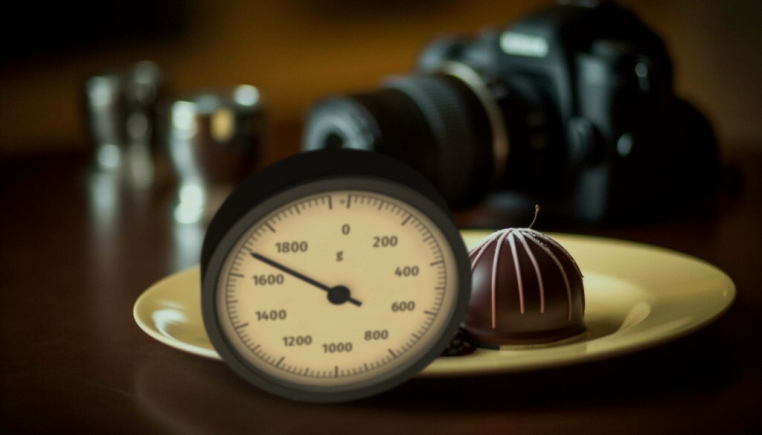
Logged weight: 1700 g
